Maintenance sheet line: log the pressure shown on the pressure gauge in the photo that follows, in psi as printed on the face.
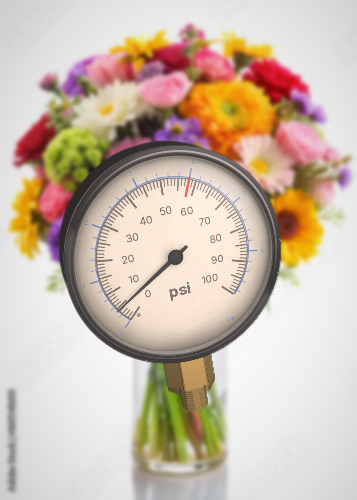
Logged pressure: 5 psi
